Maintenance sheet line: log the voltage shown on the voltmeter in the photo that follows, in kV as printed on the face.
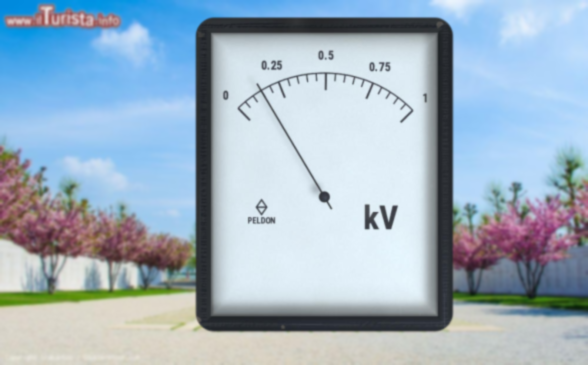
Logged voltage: 0.15 kV
